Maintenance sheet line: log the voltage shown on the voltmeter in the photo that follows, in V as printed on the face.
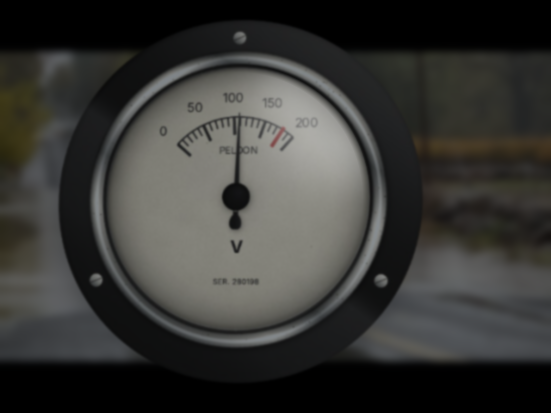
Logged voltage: 110 V
